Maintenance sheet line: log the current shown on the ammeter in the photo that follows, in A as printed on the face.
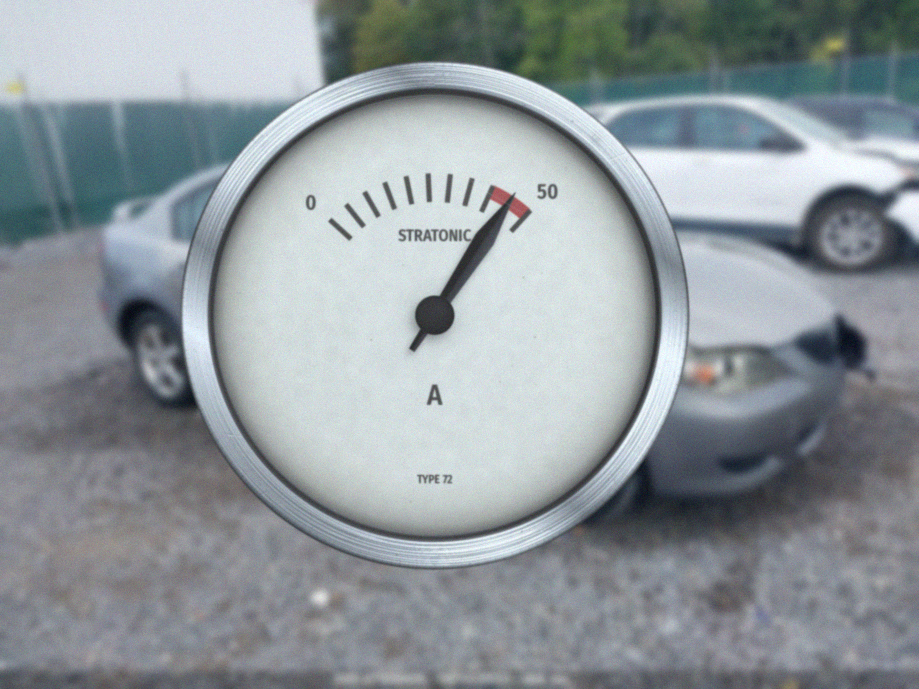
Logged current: 45 A
